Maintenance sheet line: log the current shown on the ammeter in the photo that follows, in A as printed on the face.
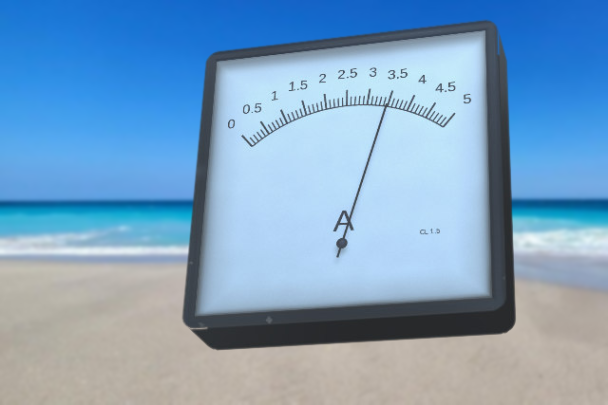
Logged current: 3.5 A
